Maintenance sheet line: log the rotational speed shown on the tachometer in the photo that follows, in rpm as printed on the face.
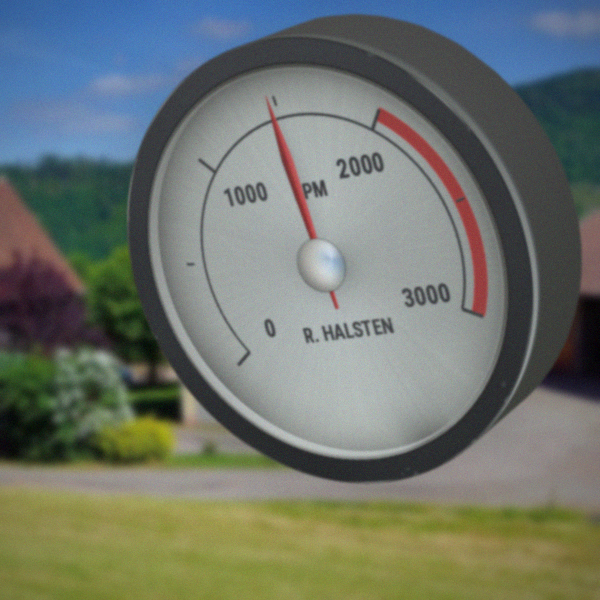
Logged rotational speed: 1500 rpm
